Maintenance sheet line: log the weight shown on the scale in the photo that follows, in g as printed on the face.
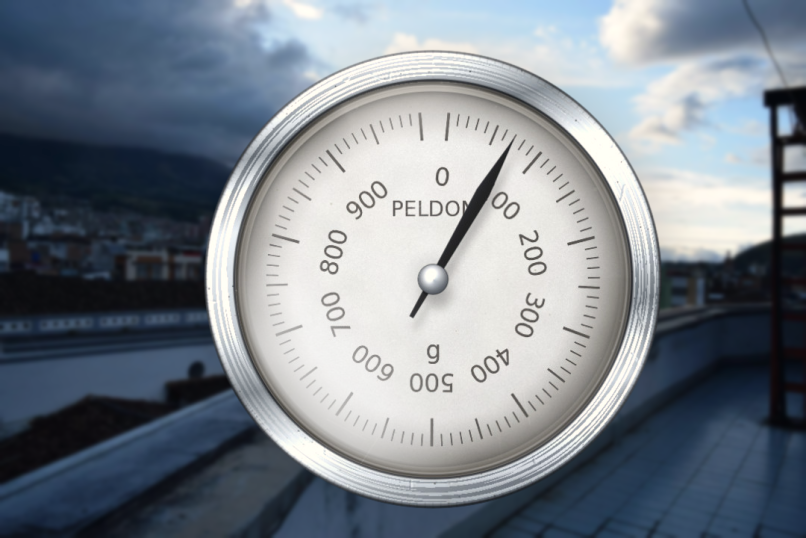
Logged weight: 70 g
